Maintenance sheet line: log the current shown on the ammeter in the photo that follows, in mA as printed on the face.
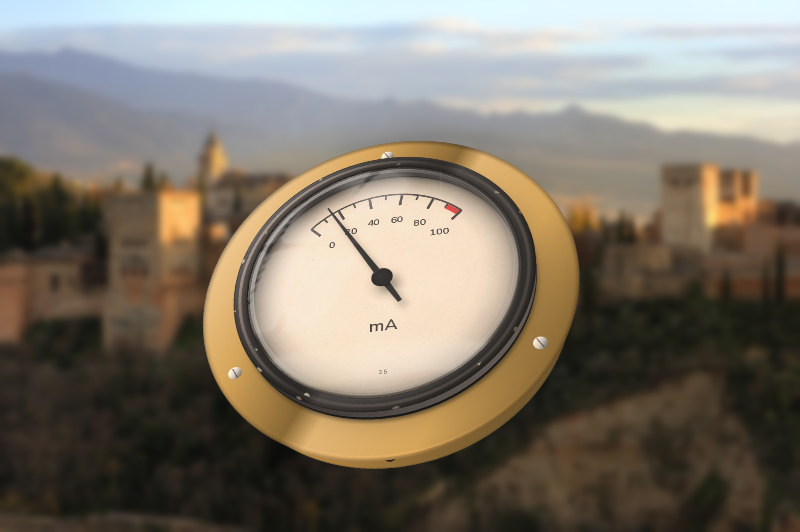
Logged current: 15 mA
